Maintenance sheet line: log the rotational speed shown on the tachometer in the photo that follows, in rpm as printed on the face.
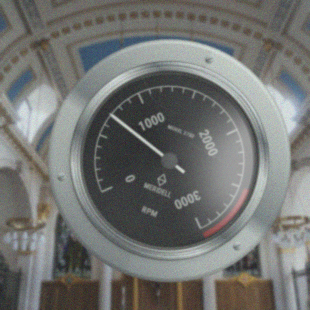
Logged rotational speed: 700 rpm
